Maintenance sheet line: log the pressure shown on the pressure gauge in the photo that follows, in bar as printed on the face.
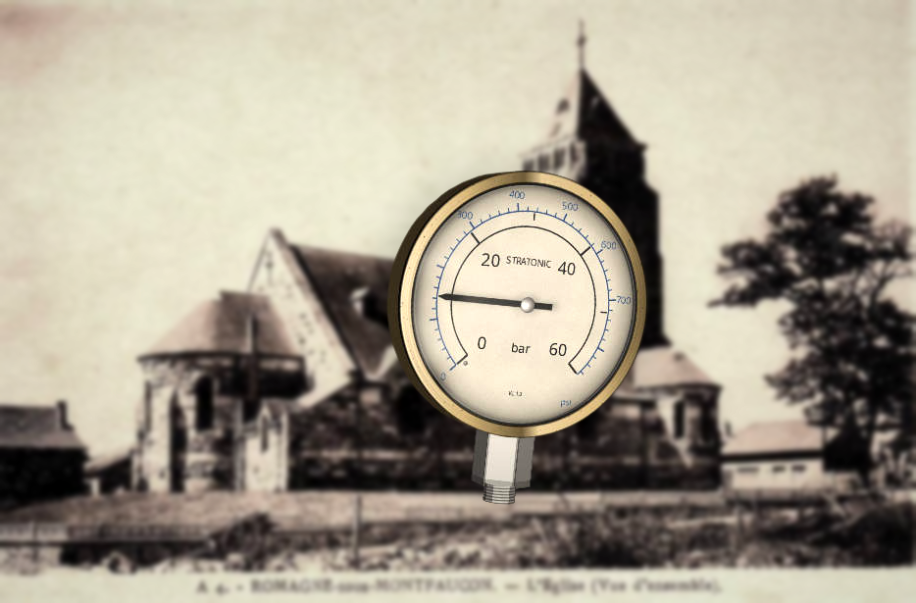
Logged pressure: 10 bar
